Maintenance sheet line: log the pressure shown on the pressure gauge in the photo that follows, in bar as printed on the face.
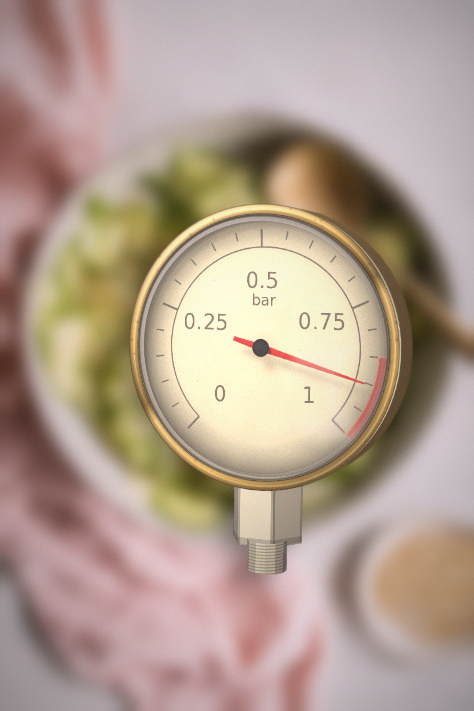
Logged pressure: 0.9 bar
